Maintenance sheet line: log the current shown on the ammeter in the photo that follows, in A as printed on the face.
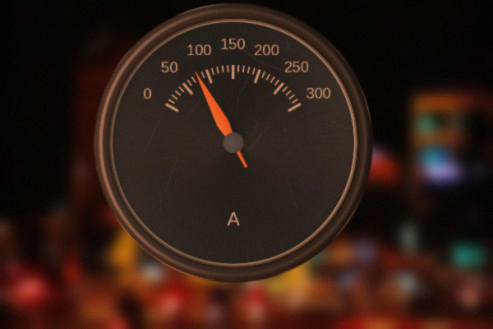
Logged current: 80 A
